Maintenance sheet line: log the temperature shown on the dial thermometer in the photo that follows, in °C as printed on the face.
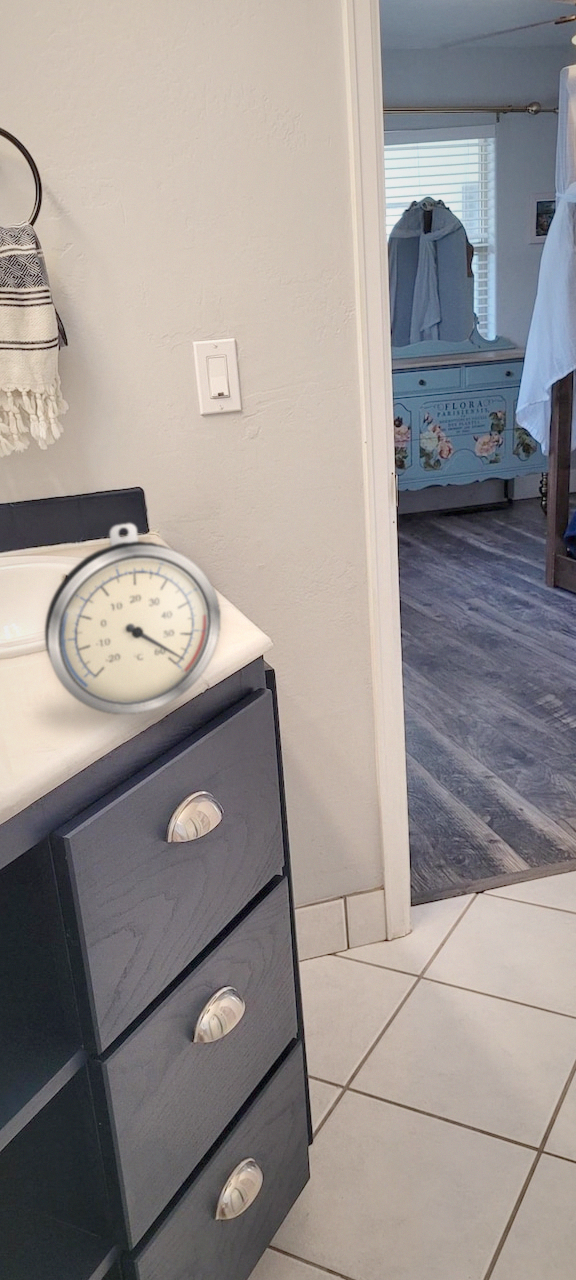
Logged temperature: 57.5 °C
